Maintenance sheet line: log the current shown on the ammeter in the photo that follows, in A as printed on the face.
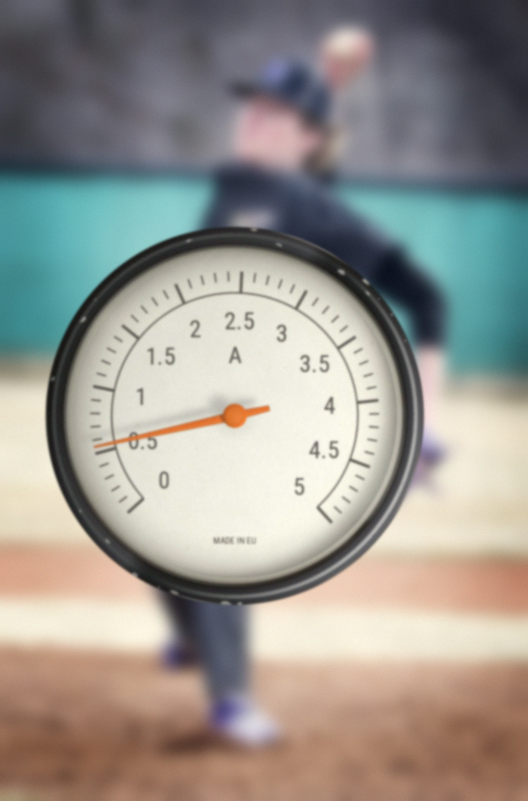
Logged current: 0.55 A
